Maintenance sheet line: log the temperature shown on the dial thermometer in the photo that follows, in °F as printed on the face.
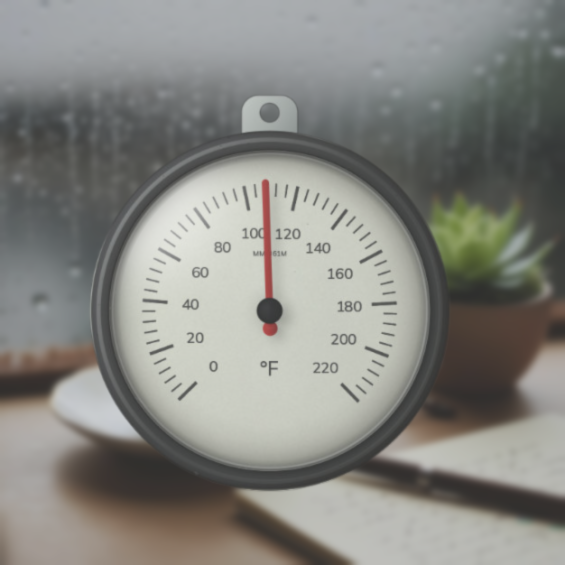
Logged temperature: 108 °F
